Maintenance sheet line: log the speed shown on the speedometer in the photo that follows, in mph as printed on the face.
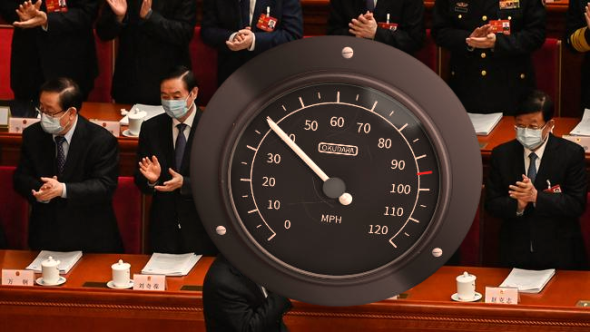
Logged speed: 40 mph
